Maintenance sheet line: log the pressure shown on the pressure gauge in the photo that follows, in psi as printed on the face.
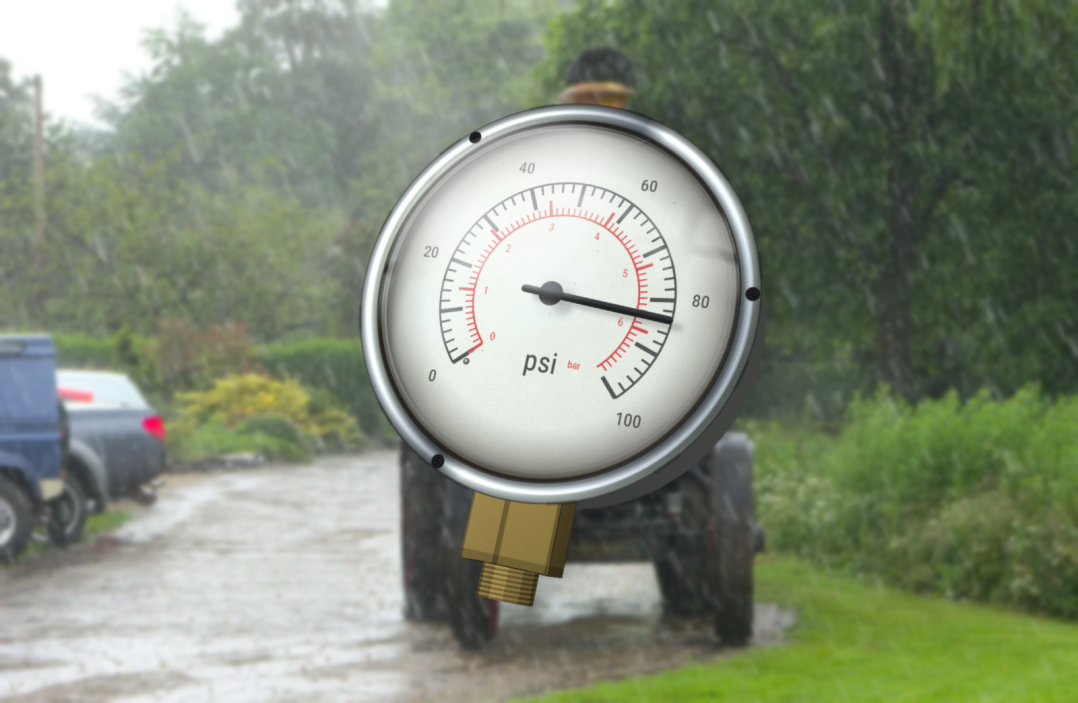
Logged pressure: 84 psi
